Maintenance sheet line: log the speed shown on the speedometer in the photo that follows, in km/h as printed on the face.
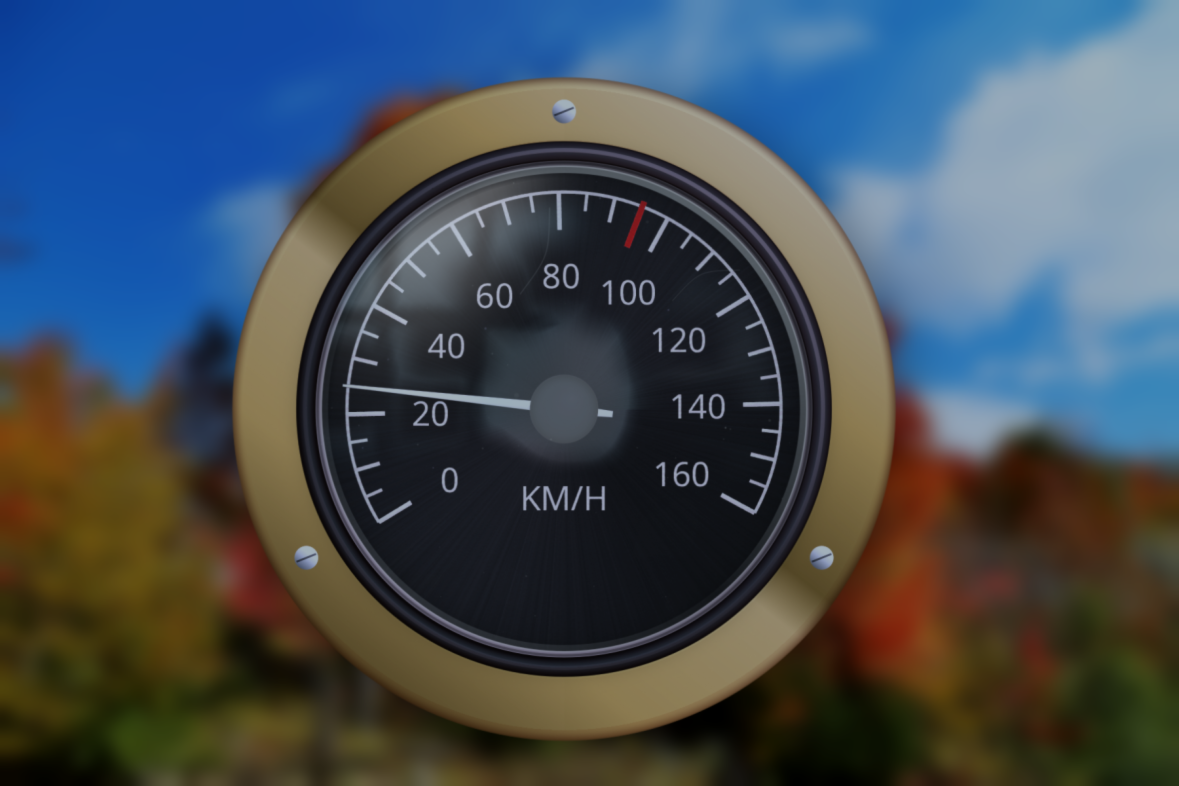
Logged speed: 25 km/h
